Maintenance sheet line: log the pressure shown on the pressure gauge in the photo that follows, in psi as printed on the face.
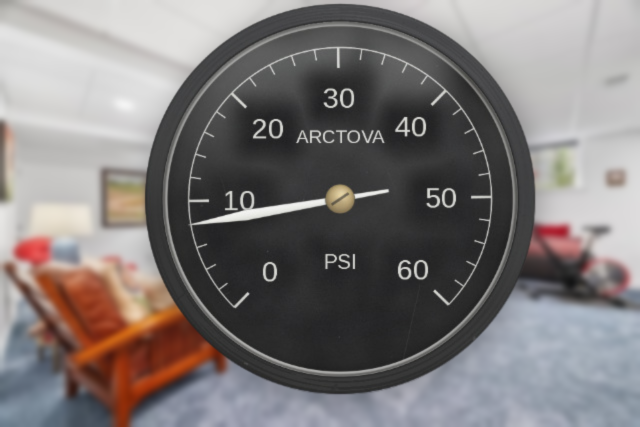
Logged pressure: 8 psi
